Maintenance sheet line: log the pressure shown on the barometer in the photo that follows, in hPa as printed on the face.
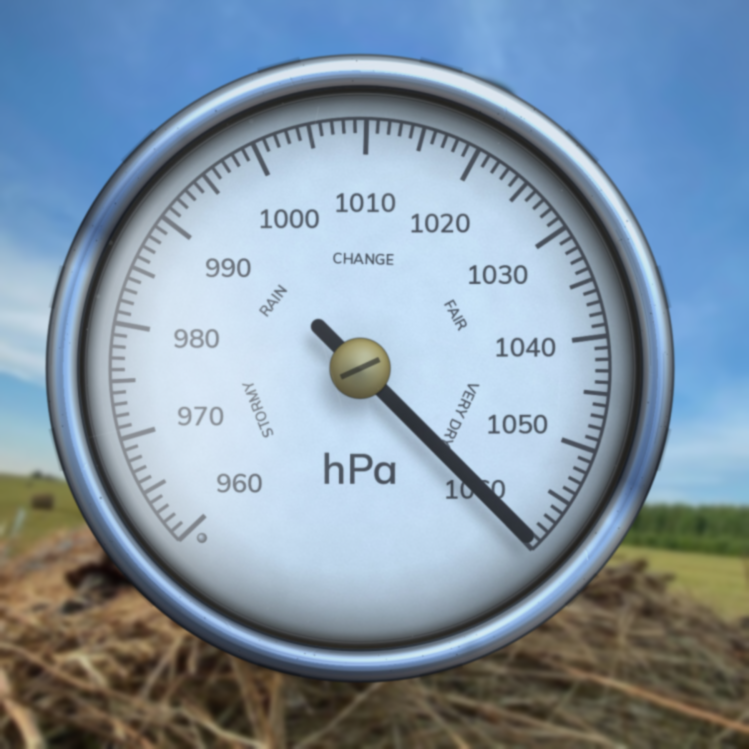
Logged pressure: 1059.5 hPa
